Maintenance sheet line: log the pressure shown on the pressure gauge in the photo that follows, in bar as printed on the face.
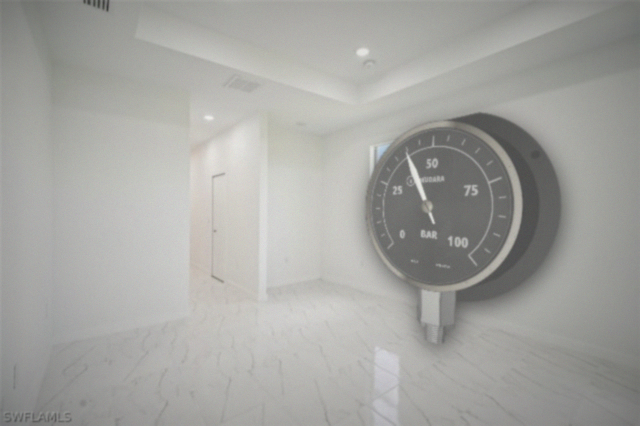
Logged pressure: 40 bar
